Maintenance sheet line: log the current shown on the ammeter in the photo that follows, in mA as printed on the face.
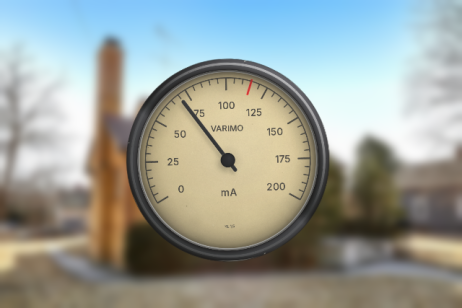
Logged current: 70 mA
